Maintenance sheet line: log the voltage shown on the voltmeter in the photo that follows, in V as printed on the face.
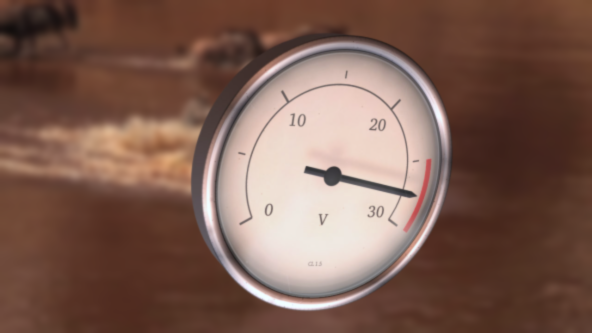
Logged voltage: 27.5 V
